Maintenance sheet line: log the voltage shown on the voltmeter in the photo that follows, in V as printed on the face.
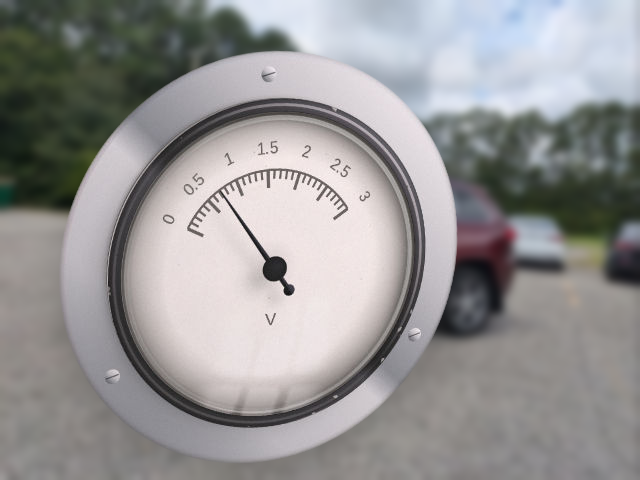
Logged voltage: 0.7 V
